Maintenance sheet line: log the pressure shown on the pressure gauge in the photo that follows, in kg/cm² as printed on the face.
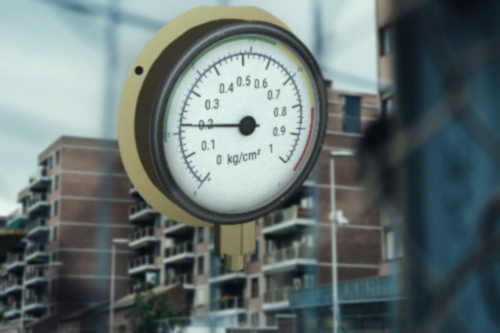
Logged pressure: 0.2 kg/cm²
